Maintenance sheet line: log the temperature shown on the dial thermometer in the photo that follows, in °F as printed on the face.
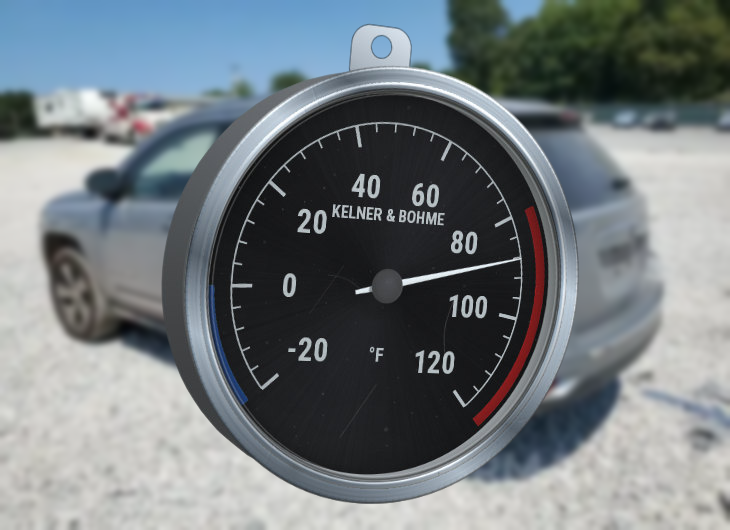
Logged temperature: 88 °F
